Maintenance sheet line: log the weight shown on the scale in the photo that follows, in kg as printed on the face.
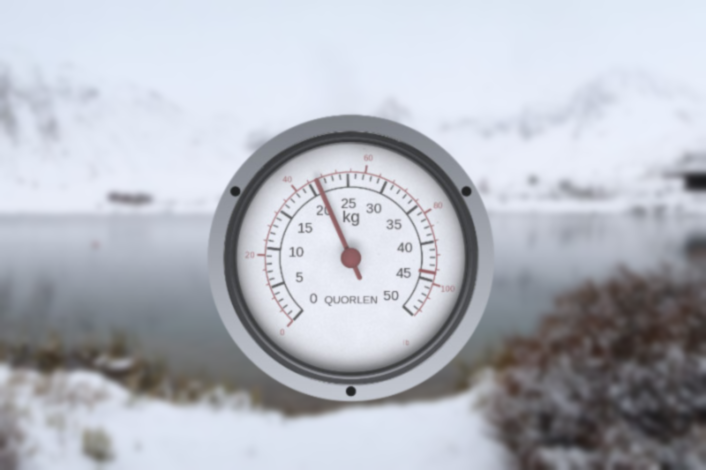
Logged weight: 21 kg
